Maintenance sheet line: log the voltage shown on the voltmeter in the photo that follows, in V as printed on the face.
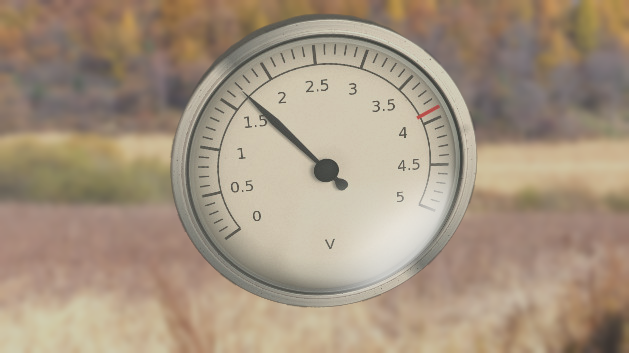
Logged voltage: 1.7 V
